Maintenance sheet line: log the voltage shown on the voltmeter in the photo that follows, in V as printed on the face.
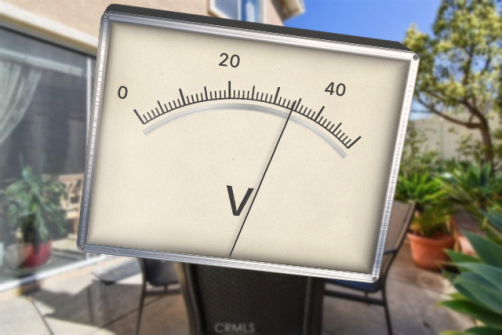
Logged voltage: 34 V
